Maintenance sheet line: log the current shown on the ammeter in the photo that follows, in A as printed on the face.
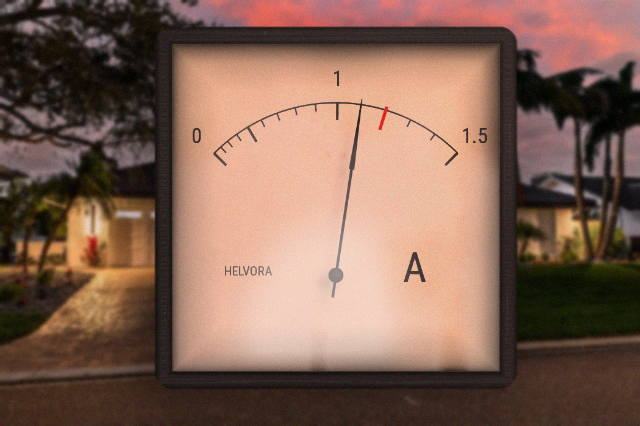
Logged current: 1.1 A
